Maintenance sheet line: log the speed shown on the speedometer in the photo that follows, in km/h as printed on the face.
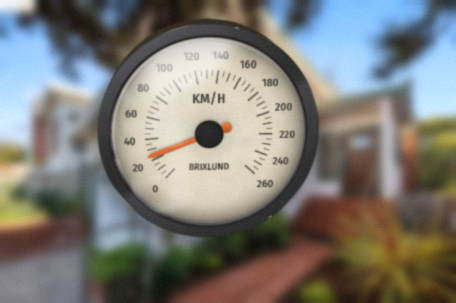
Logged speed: 25 km/h
